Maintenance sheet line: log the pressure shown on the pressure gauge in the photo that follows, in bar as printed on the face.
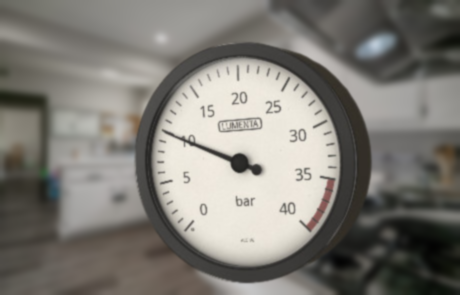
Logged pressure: 10 bar
